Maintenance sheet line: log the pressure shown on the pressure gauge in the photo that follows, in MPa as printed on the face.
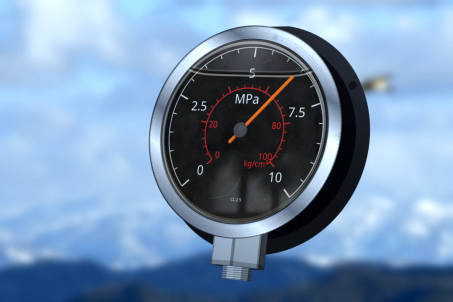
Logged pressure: 6.5 MPa
